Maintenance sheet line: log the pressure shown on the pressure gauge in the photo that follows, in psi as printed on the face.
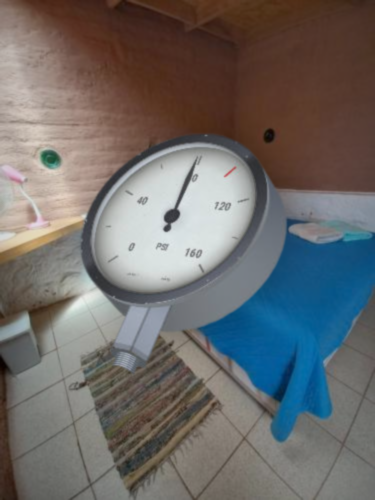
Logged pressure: 80 psi
